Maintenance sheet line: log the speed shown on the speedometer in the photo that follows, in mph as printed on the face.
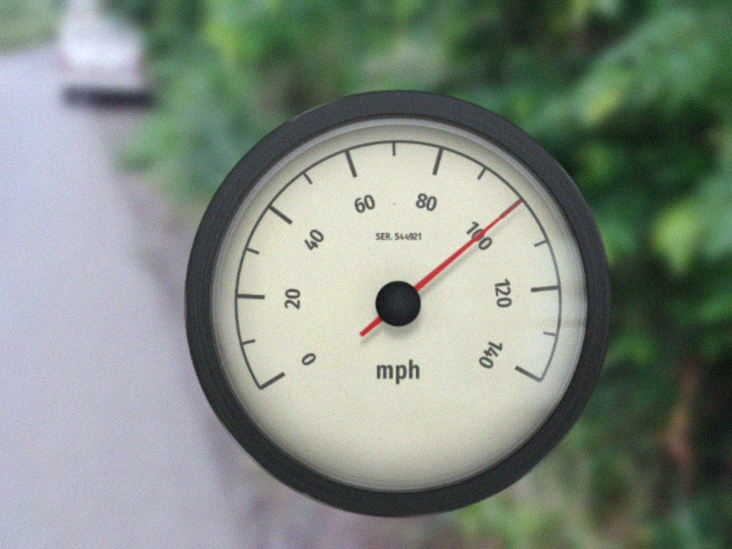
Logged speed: 100 mph
